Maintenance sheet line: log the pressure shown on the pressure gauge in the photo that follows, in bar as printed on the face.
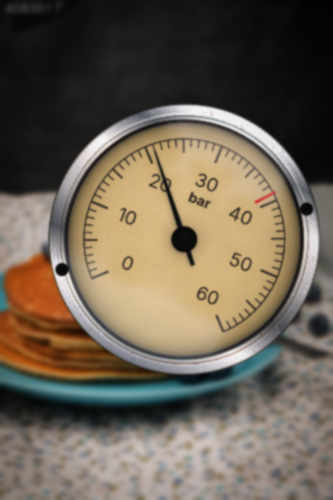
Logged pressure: 21 bar
